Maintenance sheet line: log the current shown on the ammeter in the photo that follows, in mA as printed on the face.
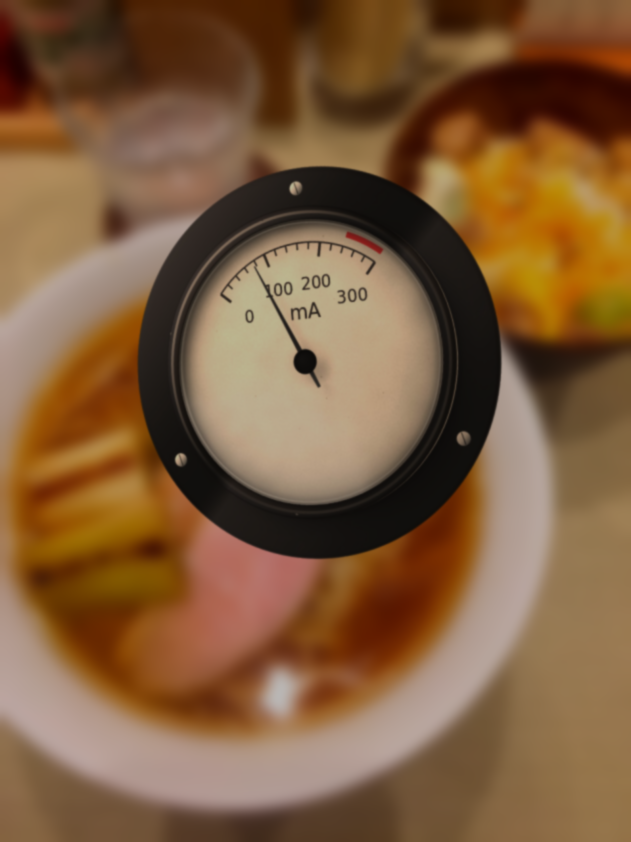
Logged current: 80 mA
